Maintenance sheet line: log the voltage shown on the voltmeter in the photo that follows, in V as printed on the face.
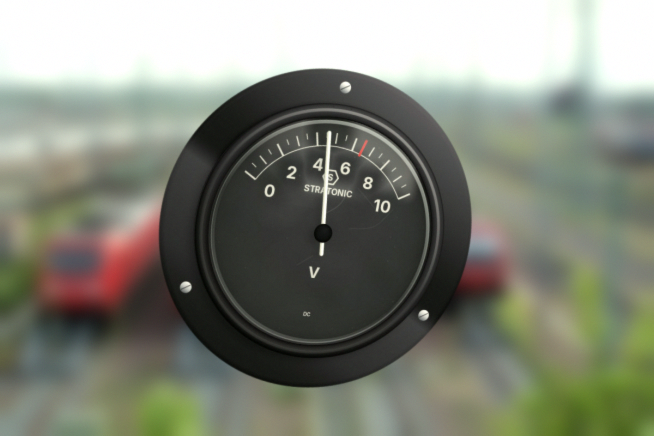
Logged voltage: 4.5 V
